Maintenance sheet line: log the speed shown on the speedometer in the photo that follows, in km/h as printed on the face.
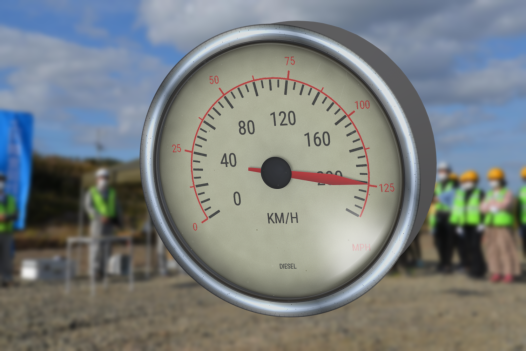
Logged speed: 200 km/h
